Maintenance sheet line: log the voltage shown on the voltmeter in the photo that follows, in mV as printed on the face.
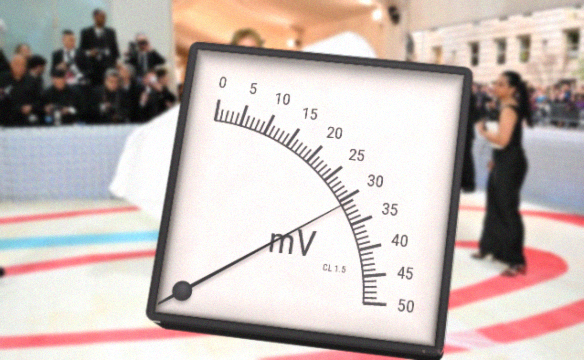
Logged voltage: 31 mV
